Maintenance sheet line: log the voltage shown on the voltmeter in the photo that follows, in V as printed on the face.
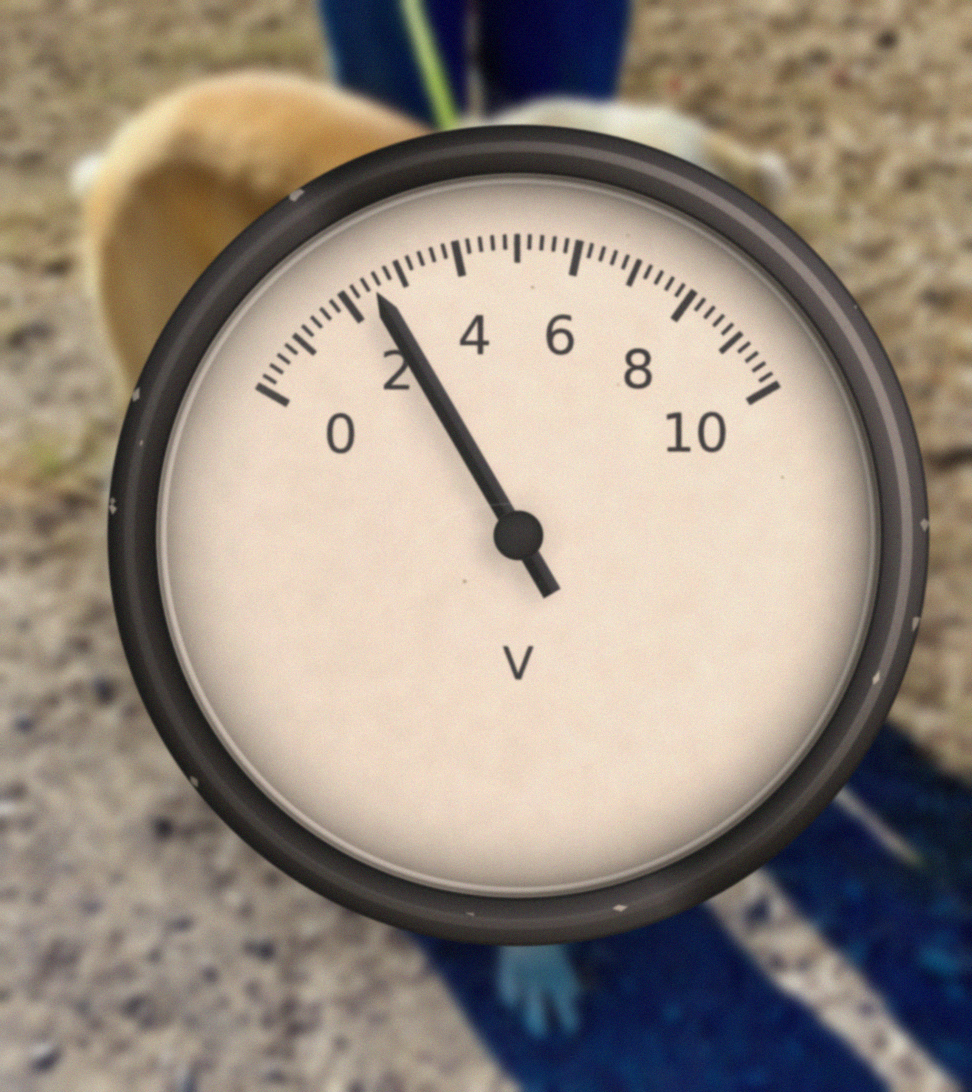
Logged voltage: 2.5 V
